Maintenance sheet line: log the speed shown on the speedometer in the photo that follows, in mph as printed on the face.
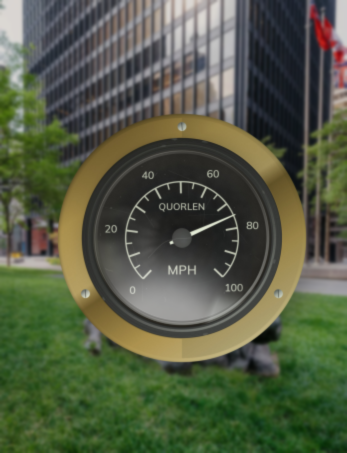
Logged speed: 75 mph
